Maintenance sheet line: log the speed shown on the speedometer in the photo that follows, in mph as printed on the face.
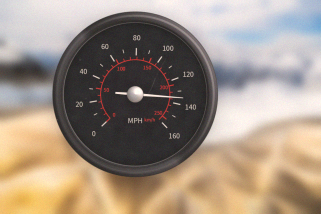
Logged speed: 135 mph
